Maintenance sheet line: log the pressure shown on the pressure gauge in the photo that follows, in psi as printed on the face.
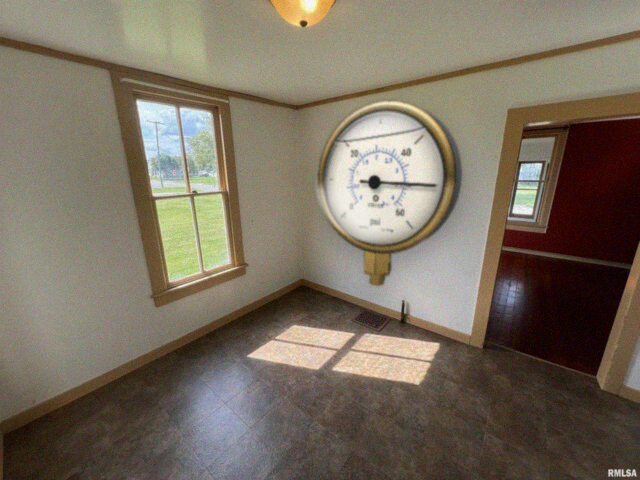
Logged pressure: 50 psi
